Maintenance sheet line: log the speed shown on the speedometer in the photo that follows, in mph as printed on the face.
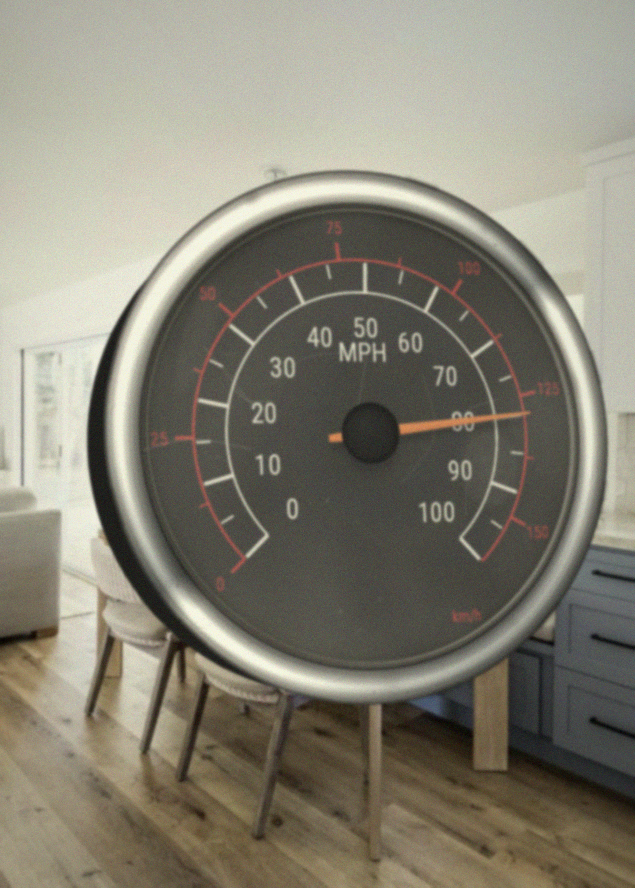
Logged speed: 80 mph
